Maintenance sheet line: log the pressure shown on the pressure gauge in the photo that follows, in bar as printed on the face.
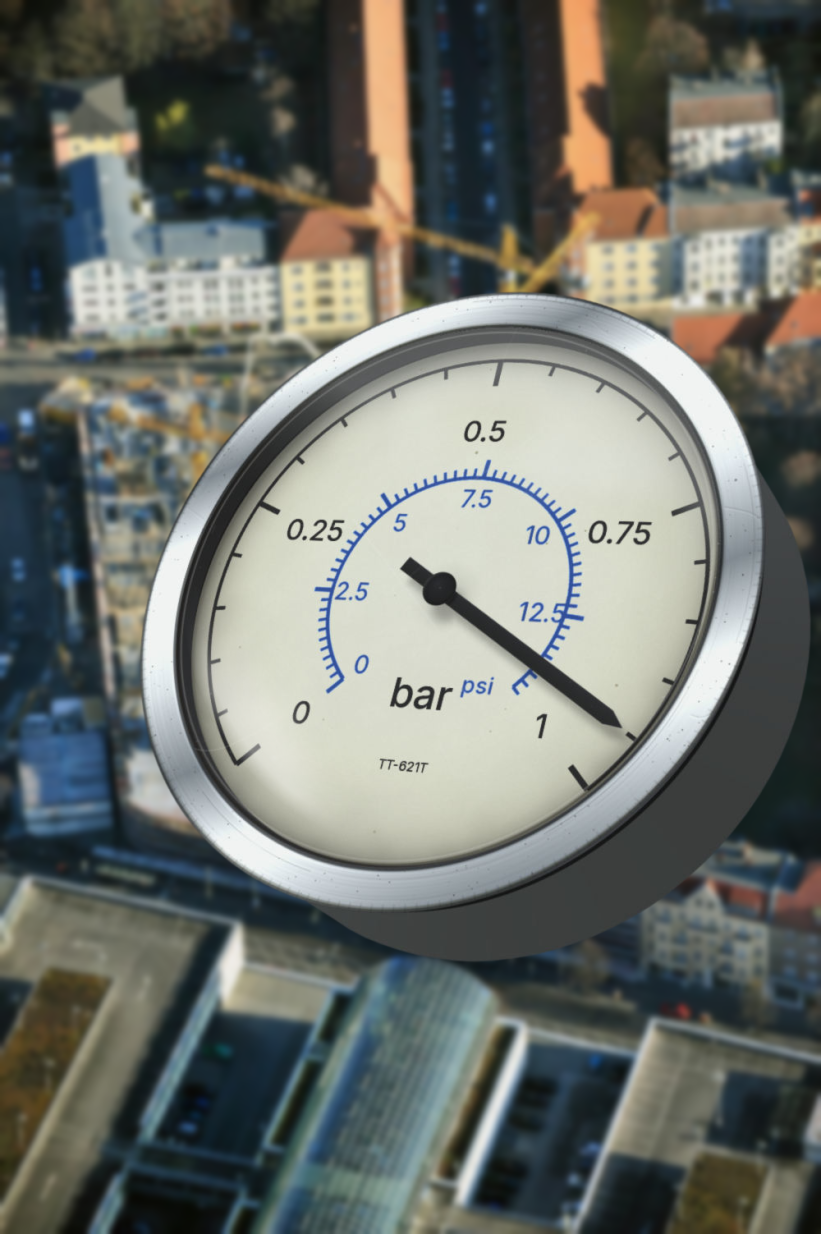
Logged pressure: 0.95 bar
